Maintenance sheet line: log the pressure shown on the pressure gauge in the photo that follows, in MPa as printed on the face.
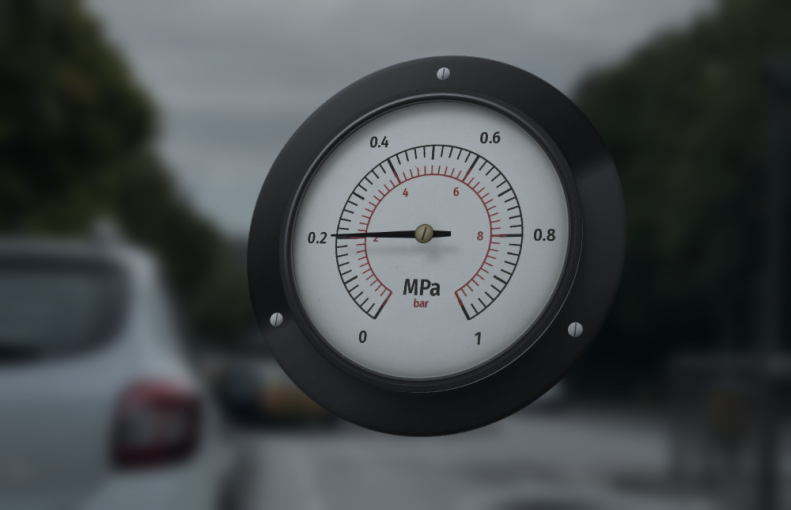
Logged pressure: 0.2 MPa
